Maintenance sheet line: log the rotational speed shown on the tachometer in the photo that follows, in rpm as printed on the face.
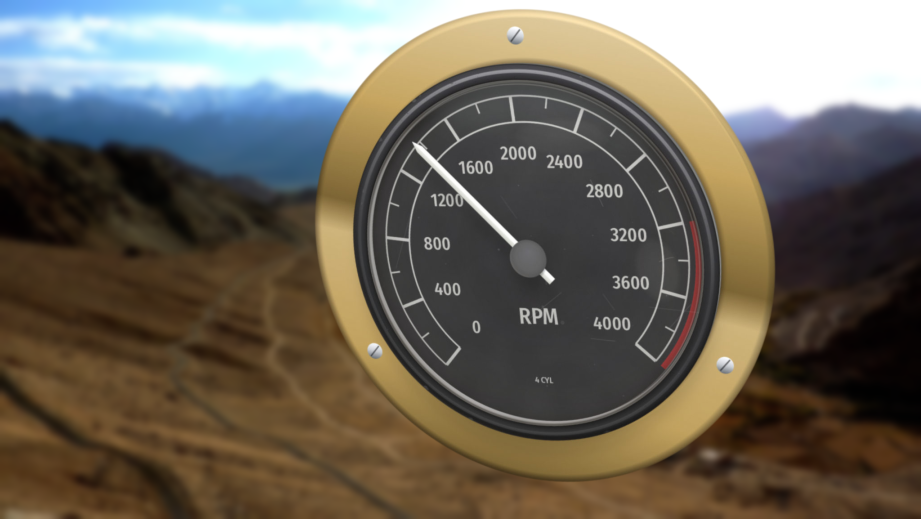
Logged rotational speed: 1400 rpm
